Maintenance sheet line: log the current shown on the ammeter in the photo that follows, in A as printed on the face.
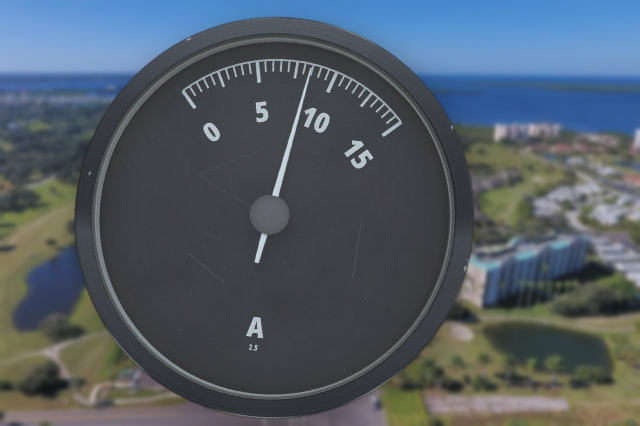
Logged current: 8.5 A
